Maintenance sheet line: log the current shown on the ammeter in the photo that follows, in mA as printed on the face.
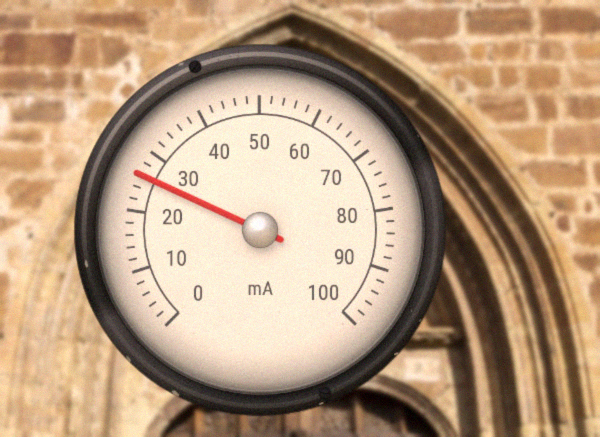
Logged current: 26 mA
